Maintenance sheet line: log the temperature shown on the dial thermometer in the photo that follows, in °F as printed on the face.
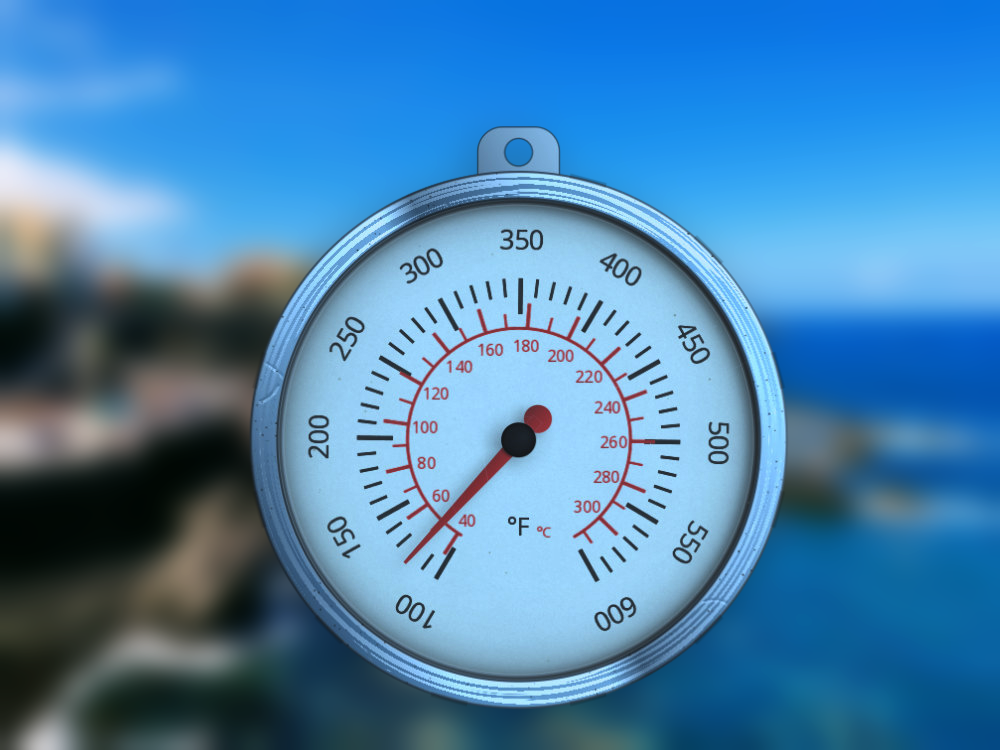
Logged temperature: 120 °F
